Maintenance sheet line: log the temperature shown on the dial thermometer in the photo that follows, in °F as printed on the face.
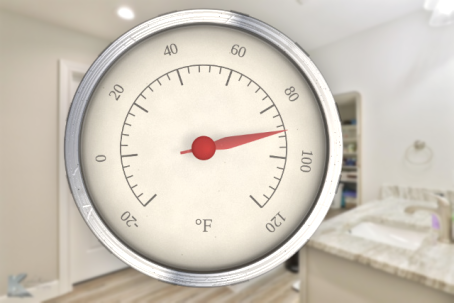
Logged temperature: 90 °F
